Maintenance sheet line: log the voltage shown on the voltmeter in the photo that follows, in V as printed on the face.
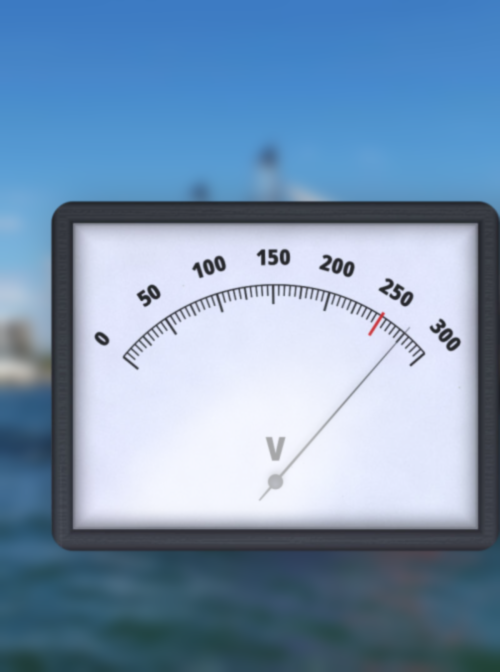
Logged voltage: 275 V
